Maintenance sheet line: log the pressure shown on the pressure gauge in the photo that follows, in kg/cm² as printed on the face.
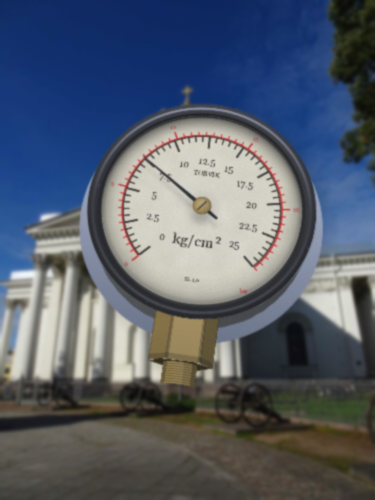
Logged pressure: 7.5 kg/cm²
